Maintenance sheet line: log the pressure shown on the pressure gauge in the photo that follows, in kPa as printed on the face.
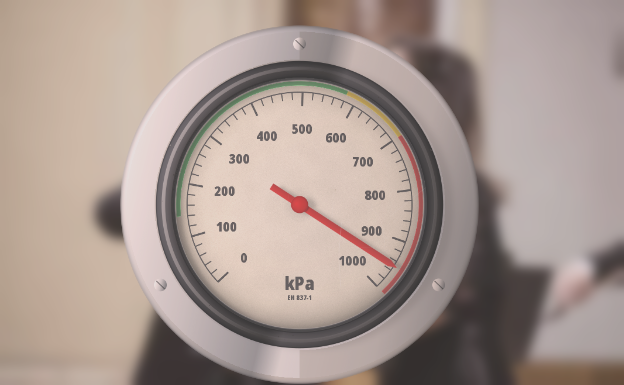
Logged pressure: 950 kPa
